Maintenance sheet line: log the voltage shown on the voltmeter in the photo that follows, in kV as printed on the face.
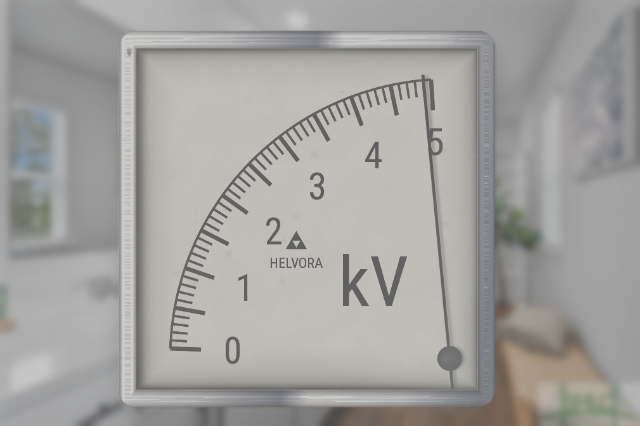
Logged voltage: 4.9 kV
